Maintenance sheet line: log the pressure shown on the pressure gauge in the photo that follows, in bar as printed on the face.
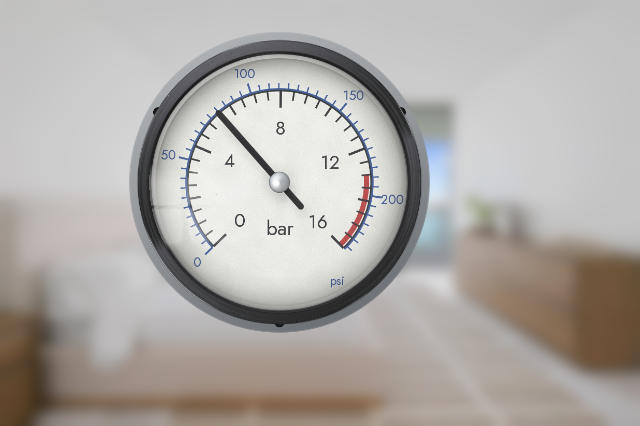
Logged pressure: 5.5 bar
